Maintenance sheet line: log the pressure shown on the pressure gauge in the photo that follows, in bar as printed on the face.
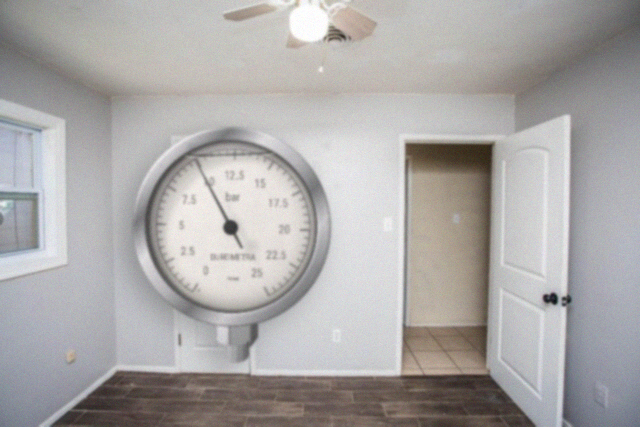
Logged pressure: 10 bar
